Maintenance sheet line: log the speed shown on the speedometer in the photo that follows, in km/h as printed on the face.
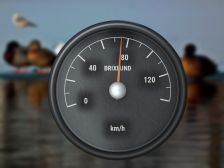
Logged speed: 75 km/h
